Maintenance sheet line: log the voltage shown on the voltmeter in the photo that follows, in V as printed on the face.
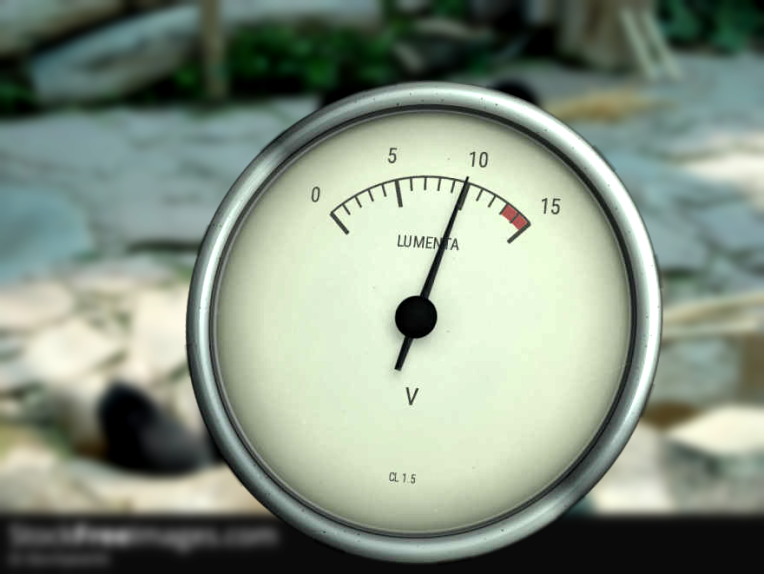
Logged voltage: 10 V
